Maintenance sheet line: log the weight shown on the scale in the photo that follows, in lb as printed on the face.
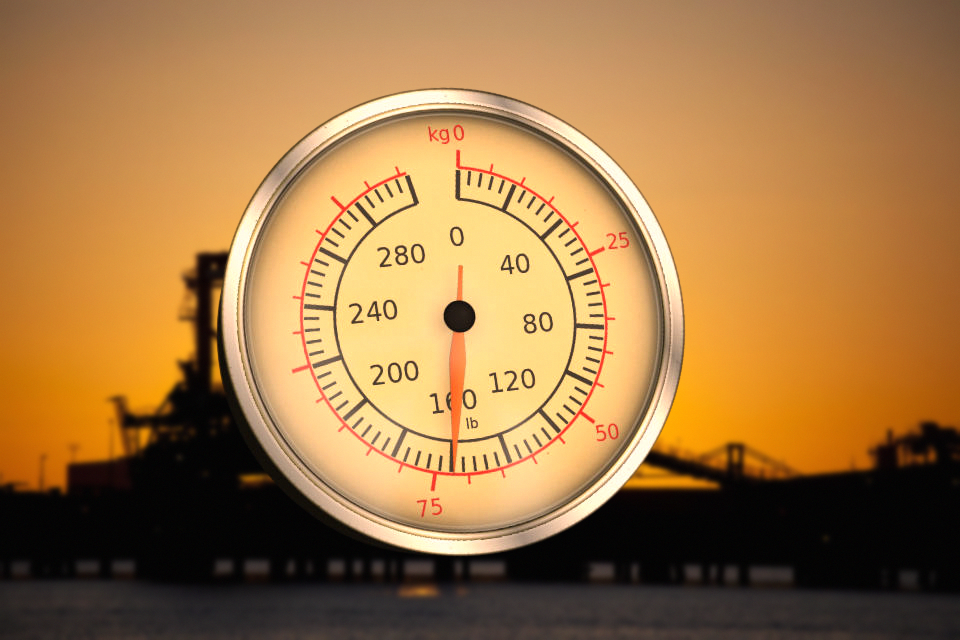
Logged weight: 160 lb
